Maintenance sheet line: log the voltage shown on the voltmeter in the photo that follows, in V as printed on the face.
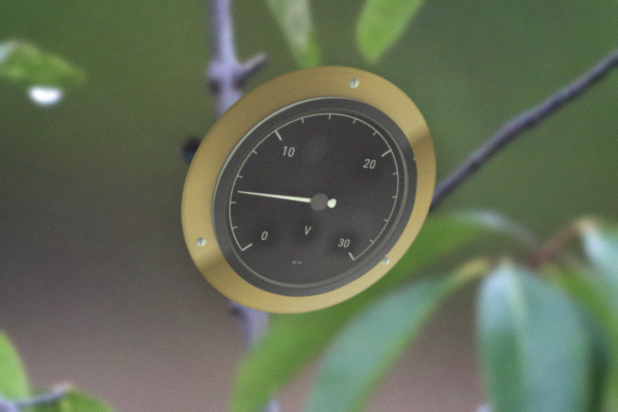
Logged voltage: 5 V
